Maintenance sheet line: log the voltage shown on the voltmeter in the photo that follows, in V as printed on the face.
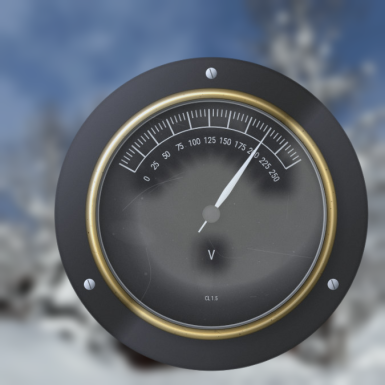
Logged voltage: 200 V
